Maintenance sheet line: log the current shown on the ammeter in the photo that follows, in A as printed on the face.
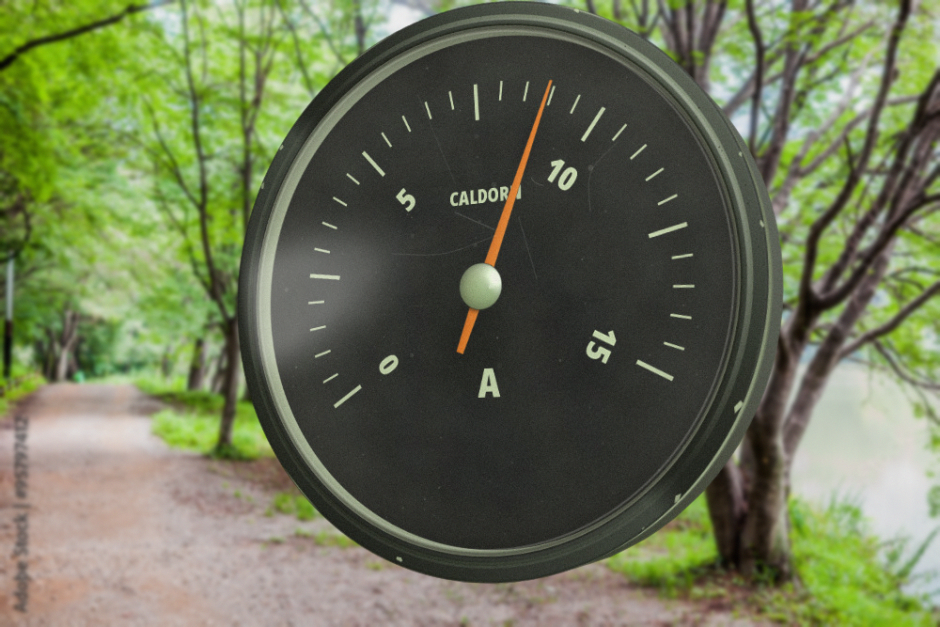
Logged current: 9 A
